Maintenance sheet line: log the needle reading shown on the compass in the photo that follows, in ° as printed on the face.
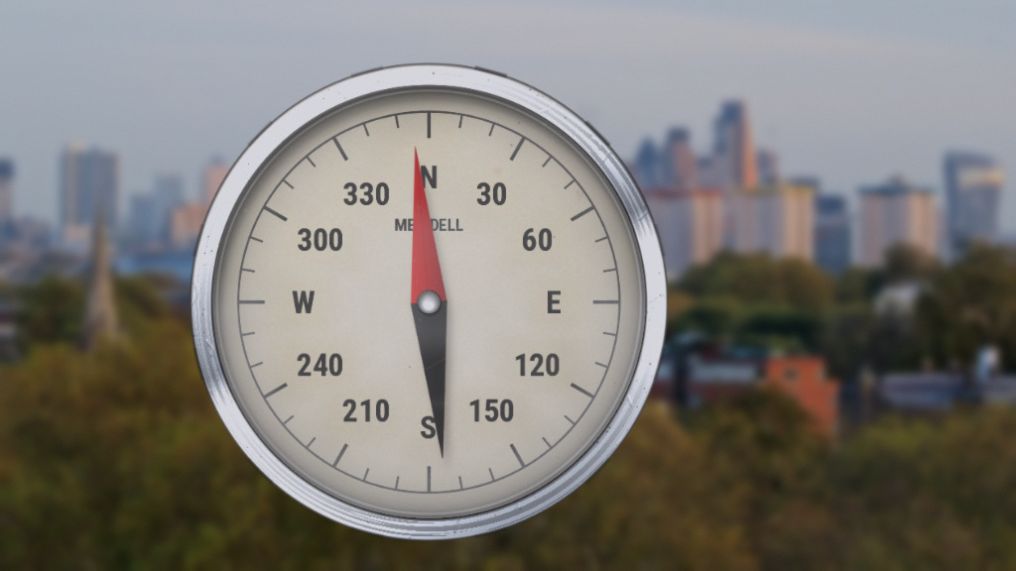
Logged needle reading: 355 °
